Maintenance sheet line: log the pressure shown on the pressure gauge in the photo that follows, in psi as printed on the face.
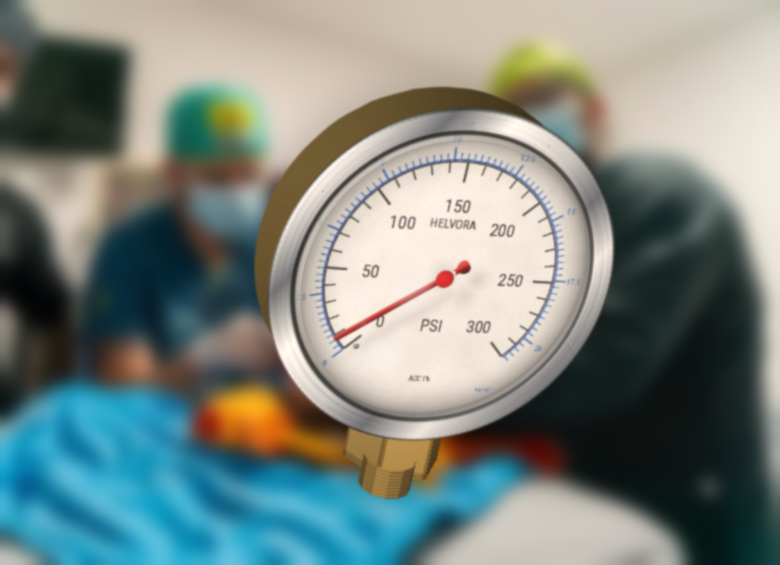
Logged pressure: 10 psi
